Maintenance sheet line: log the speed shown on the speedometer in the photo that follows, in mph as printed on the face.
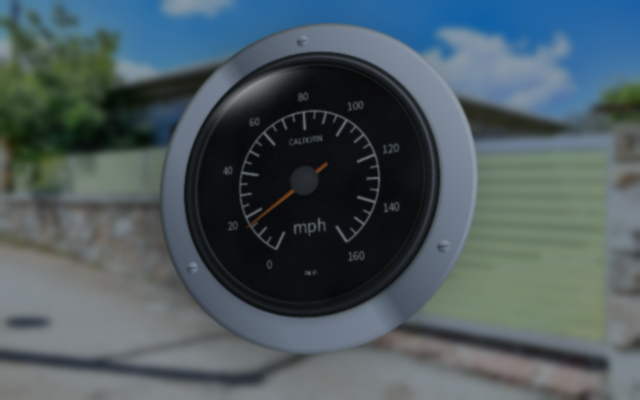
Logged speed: 15 mph
